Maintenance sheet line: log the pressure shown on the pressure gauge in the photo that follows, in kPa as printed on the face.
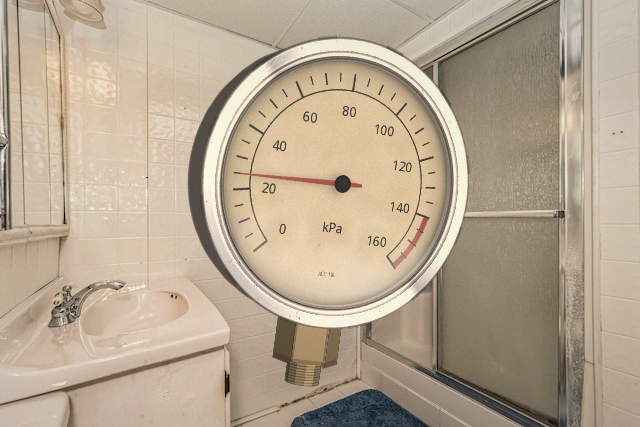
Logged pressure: 25 kPa
